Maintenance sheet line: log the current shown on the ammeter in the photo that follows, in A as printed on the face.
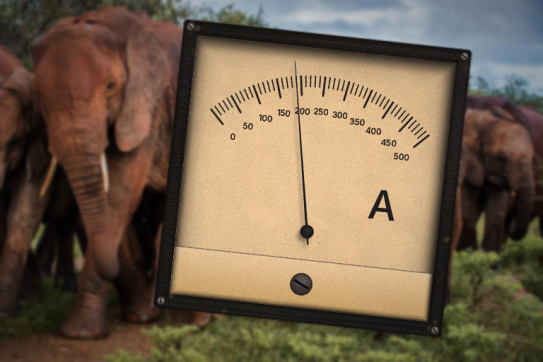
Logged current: 190 A
